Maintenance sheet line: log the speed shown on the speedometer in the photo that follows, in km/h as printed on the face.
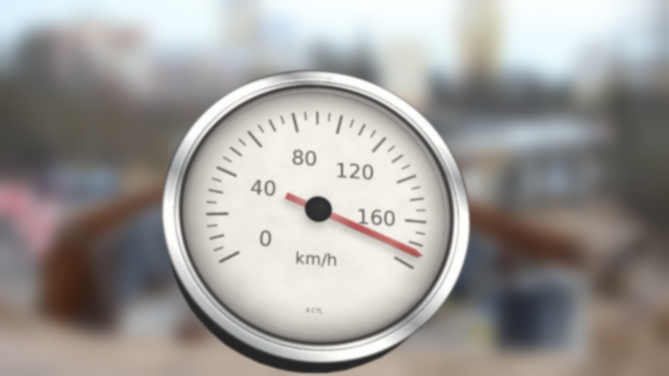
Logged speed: 175 km/h
